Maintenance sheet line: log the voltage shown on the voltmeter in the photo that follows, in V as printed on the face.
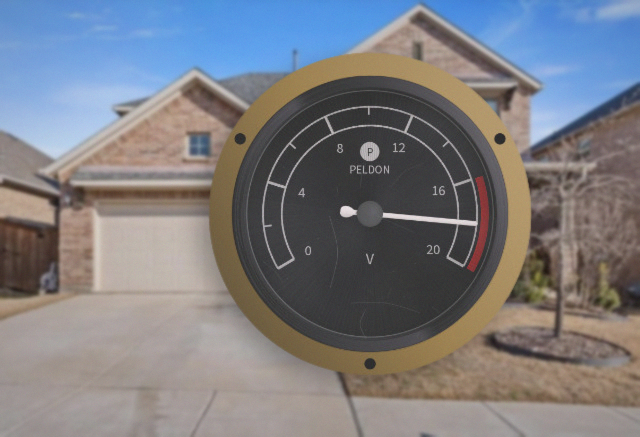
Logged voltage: 18 V
